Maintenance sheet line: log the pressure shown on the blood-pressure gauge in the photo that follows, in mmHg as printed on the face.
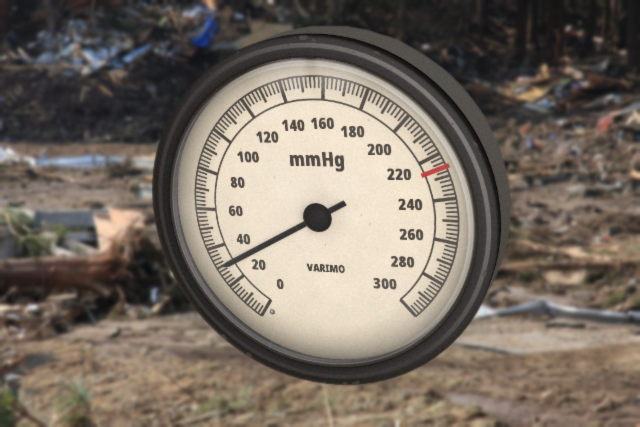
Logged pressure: 30 mmHg
